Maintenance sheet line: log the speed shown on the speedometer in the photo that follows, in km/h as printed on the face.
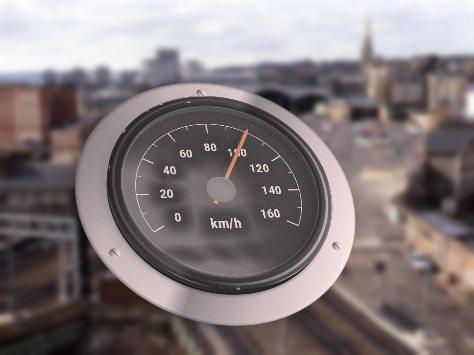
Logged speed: 100 km/h
